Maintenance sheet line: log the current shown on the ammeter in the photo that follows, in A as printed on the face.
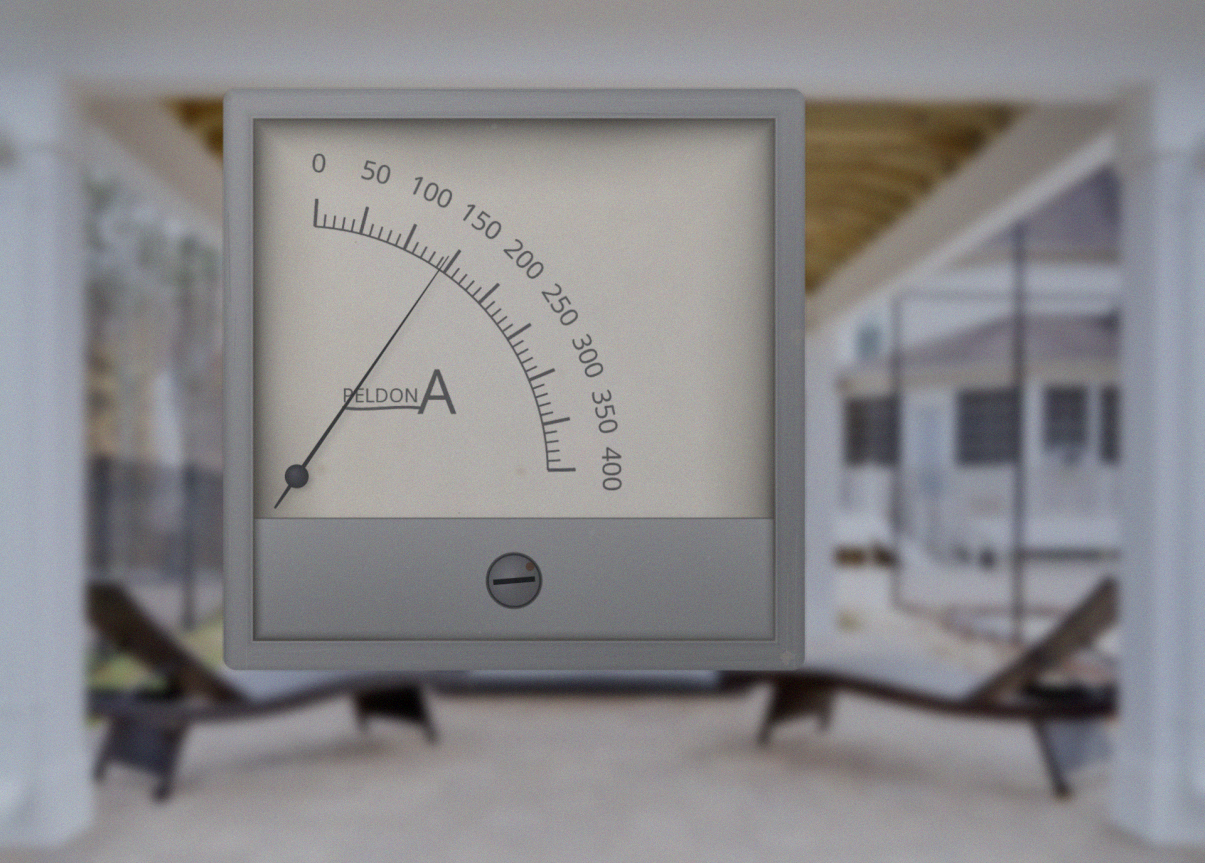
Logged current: 145 A
